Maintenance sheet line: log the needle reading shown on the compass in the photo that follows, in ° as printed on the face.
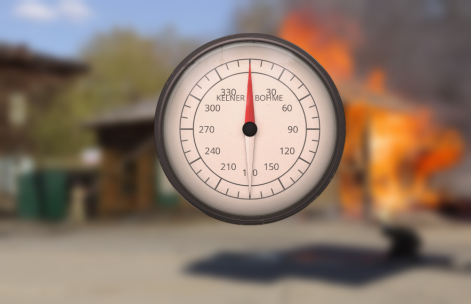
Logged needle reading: 0 °
